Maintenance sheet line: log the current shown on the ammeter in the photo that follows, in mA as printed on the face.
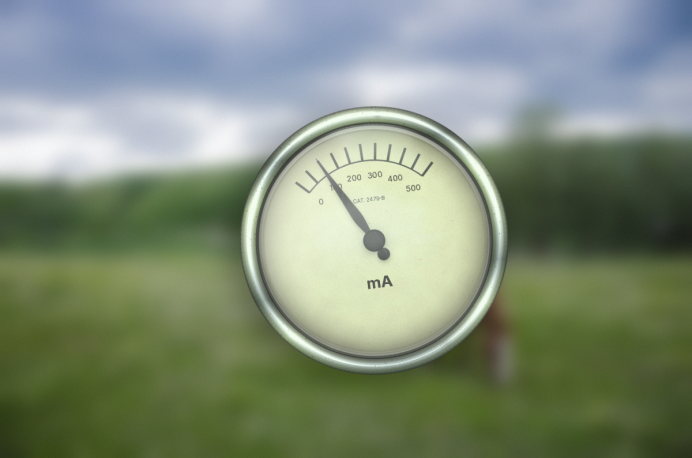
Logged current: 100 mA
